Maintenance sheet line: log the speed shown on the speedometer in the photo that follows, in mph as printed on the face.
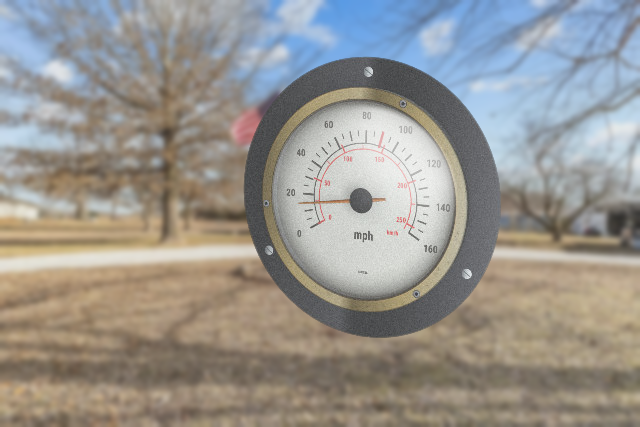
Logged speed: 15 mph
